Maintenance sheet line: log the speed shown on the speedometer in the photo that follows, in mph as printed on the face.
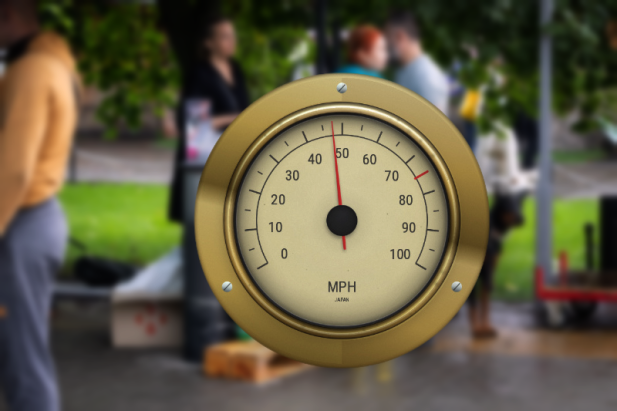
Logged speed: 47.5 mph
